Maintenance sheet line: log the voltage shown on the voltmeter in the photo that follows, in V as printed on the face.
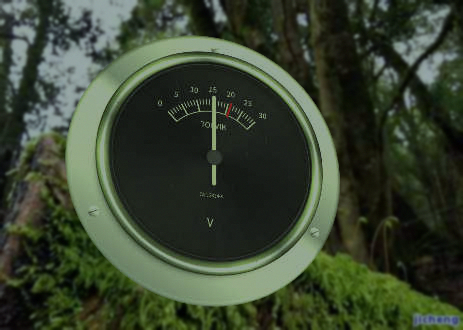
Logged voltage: 15 V
